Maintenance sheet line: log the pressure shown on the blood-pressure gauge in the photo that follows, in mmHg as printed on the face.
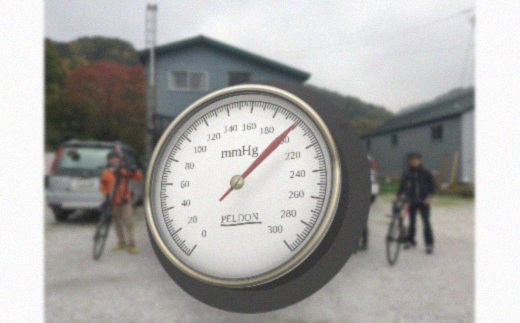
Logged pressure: 200 mmHg
